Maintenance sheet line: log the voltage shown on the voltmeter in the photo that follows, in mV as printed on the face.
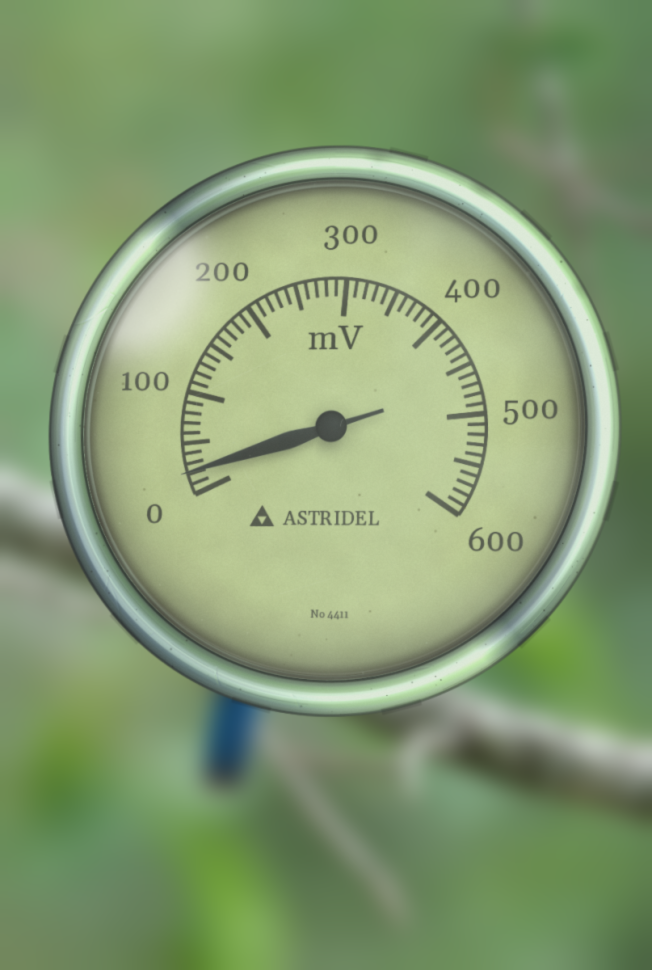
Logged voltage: 20 mV
